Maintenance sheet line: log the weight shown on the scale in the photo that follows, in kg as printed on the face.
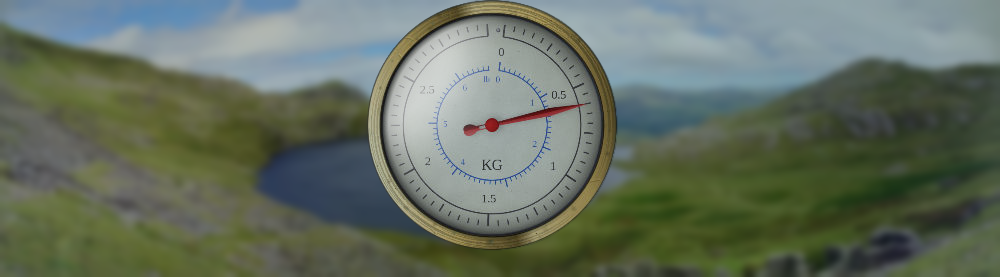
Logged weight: 0.6 kg
